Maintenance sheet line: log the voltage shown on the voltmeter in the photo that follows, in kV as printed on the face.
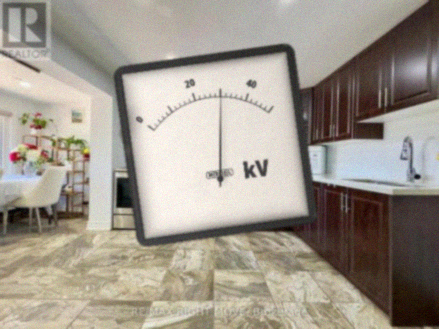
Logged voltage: 30 kV
